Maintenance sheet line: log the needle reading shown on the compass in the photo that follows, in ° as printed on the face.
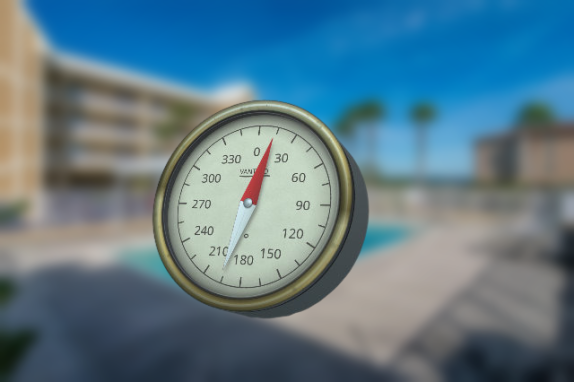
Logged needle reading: 15 °
